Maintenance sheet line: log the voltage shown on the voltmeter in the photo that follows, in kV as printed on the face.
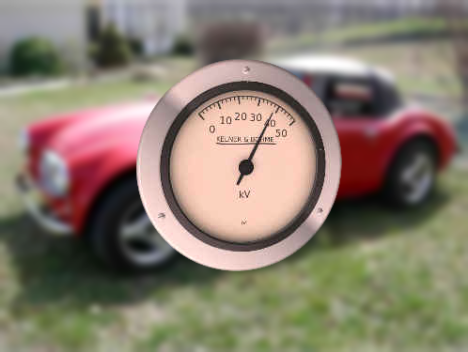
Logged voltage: 38 kV
